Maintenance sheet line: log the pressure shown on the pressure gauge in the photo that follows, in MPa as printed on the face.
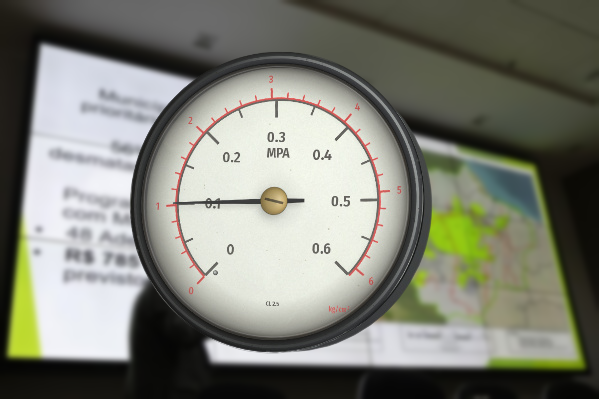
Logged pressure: 0.1 MPa
